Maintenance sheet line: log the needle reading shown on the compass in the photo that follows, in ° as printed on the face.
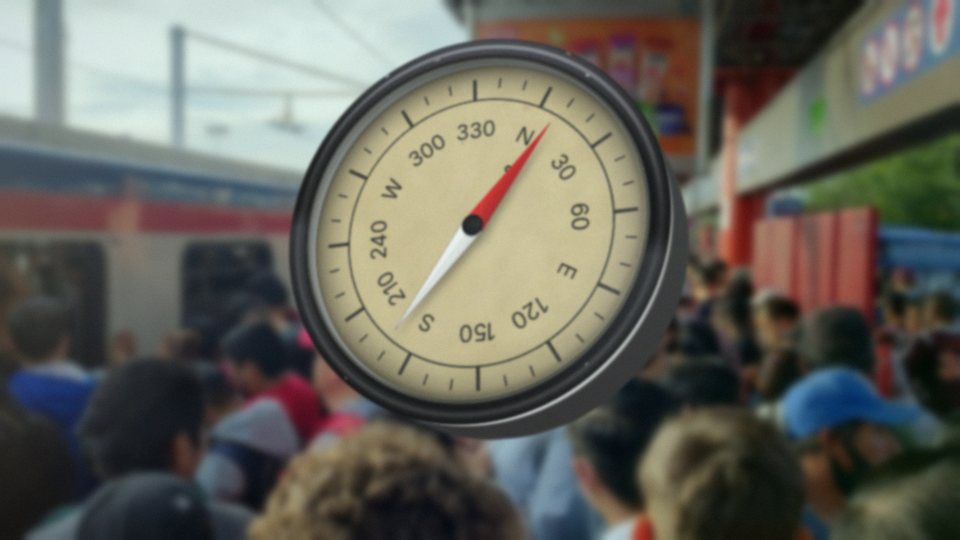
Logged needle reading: 10 °
